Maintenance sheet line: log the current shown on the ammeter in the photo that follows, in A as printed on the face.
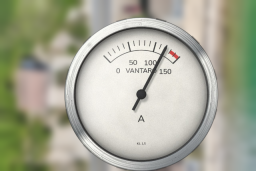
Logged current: 120 A
